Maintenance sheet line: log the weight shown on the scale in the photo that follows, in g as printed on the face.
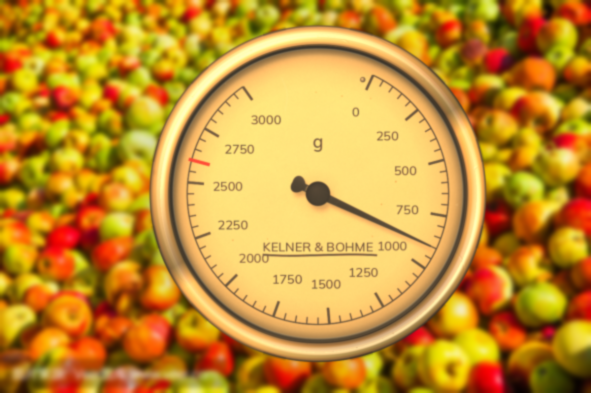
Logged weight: 900 g
